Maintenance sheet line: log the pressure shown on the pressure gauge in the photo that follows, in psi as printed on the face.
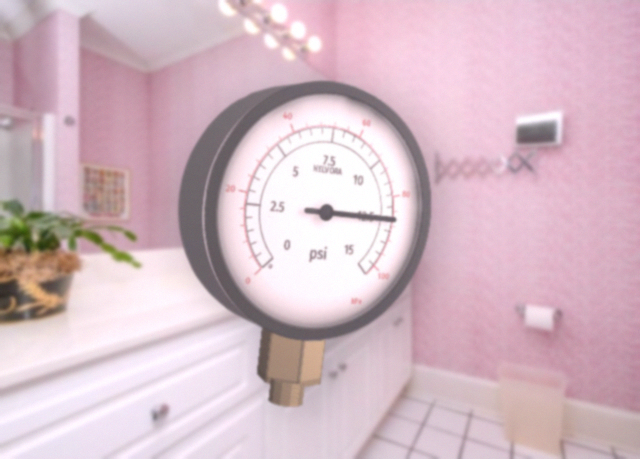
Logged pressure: 12.5 psi
